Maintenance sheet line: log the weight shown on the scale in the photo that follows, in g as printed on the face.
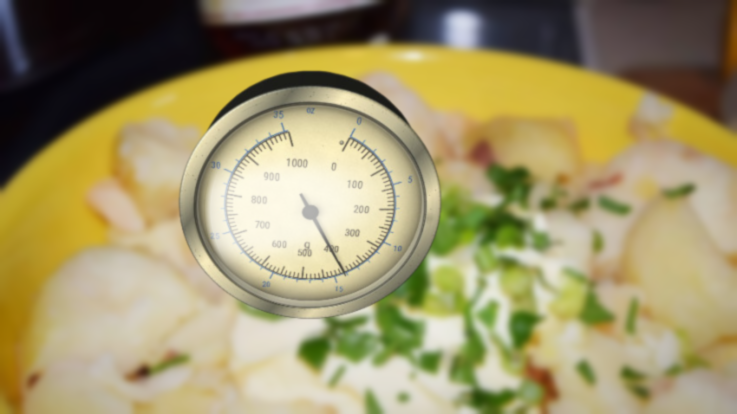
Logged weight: 400 g
